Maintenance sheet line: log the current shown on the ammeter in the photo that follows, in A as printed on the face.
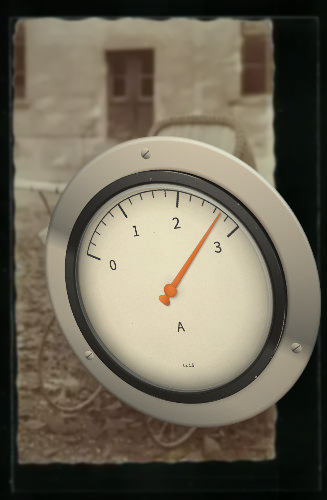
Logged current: 2.7 A
